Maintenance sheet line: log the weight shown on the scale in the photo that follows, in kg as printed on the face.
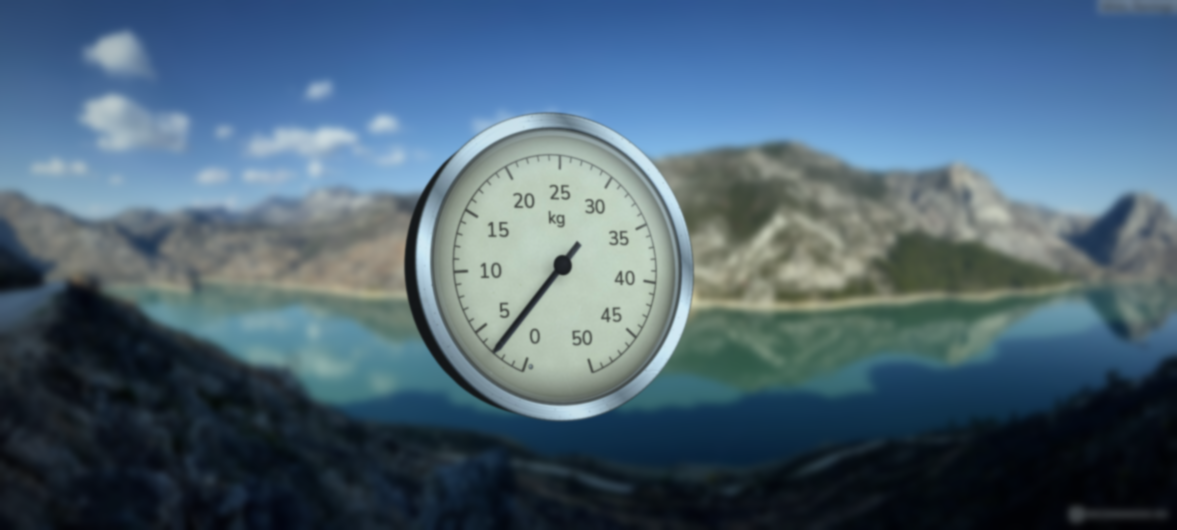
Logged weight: 3 kg
